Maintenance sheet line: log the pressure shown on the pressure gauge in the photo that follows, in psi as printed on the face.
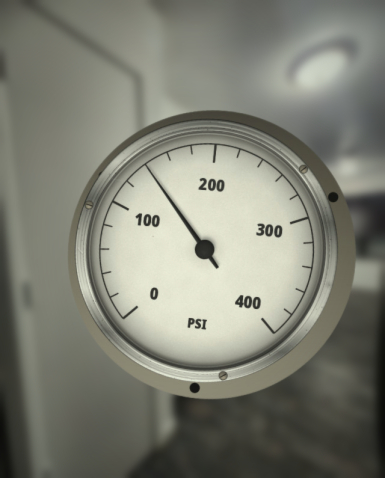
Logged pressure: 140 psi
